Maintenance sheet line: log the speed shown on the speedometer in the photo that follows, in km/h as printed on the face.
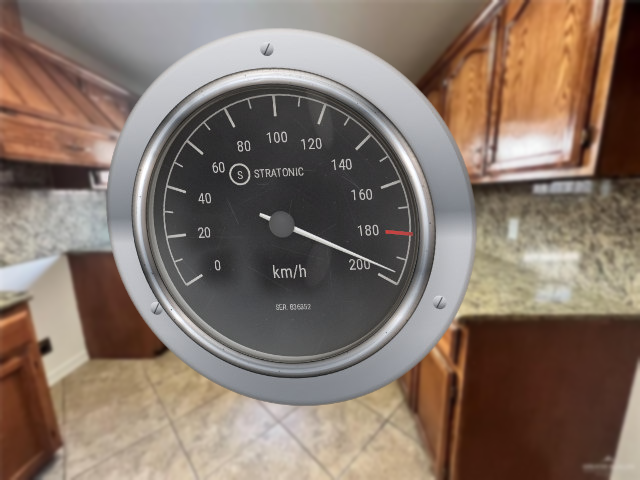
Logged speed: 195 km/h
